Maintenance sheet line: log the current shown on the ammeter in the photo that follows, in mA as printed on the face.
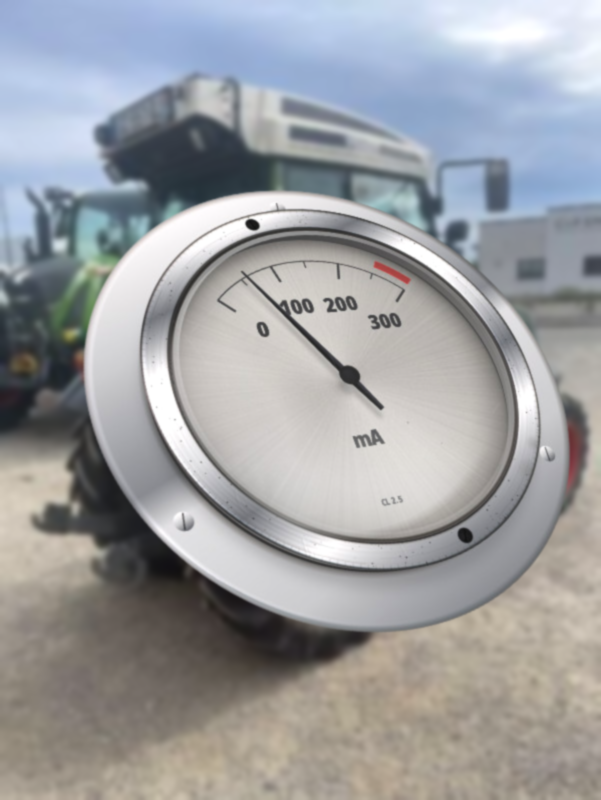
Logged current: 50 mA
